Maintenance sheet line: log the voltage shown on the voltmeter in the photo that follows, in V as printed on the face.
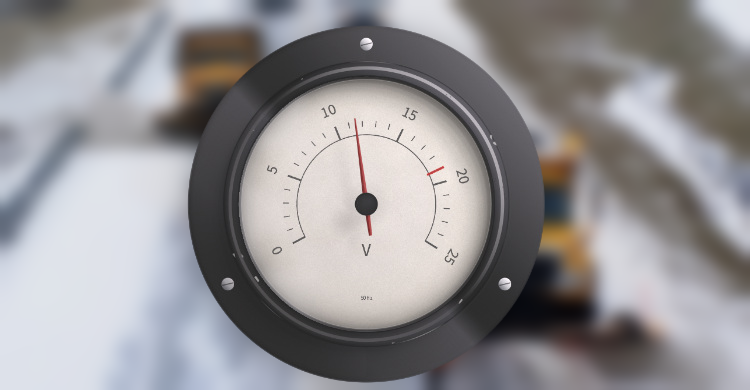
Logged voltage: 11.5 V
